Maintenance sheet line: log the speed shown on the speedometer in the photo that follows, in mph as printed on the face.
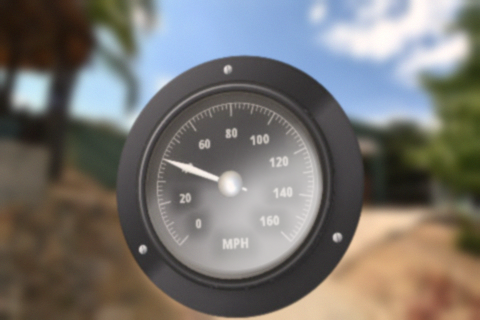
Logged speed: 40 mph
